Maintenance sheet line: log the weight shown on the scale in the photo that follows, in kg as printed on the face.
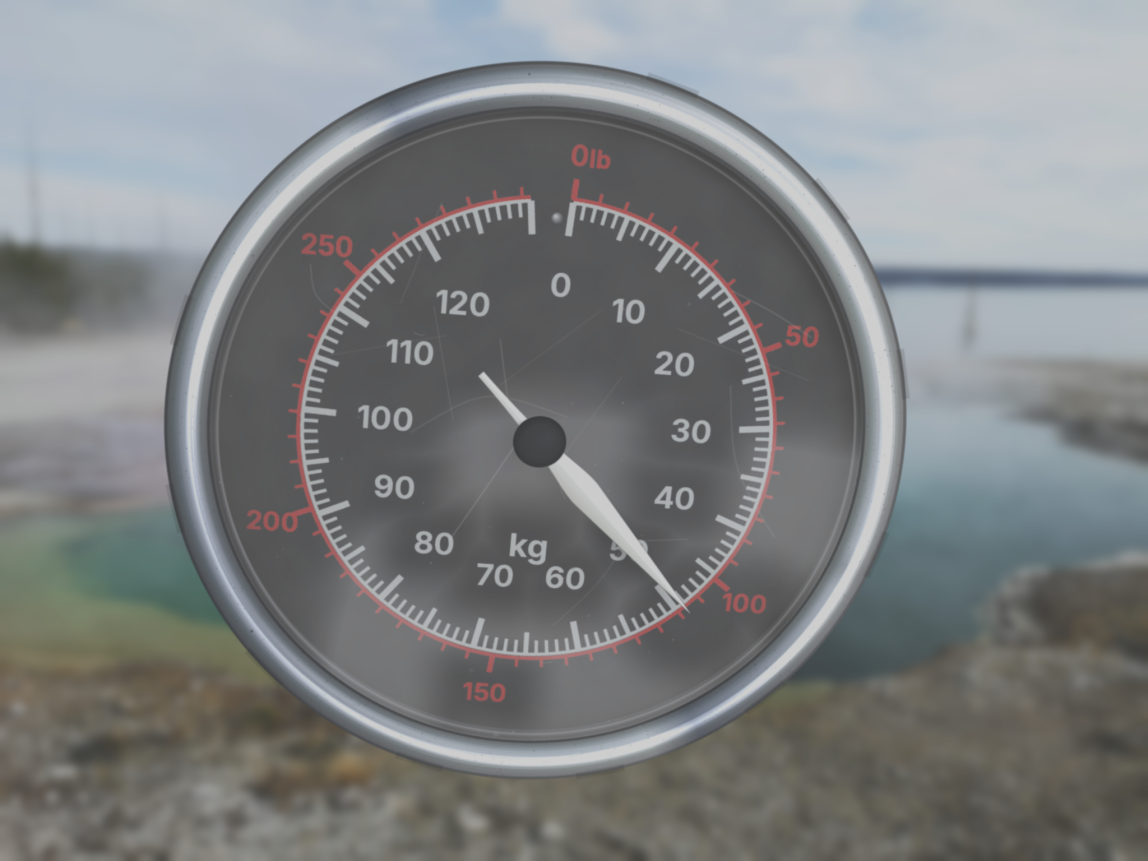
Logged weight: 49 kg
